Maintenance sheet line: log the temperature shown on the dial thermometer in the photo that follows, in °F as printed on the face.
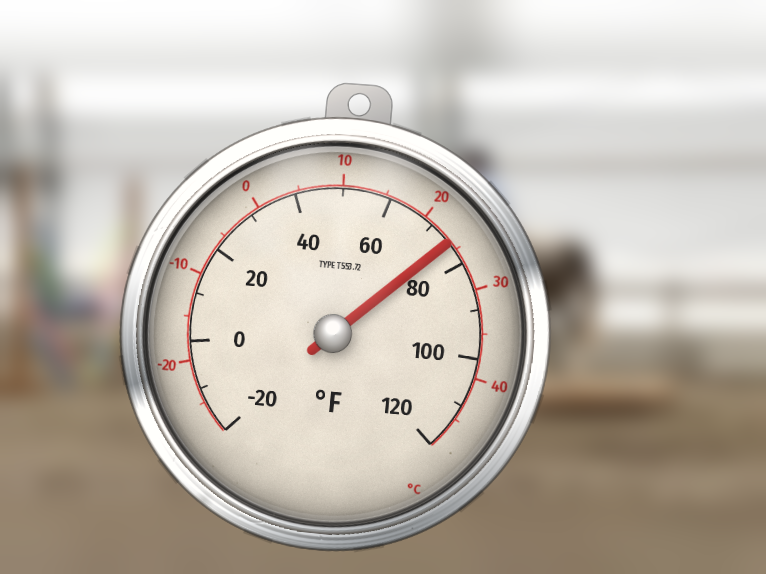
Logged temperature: 75 °F
